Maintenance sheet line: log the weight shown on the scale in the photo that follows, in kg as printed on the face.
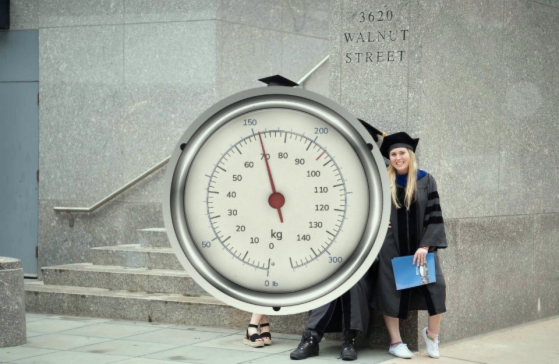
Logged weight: 70 kg
